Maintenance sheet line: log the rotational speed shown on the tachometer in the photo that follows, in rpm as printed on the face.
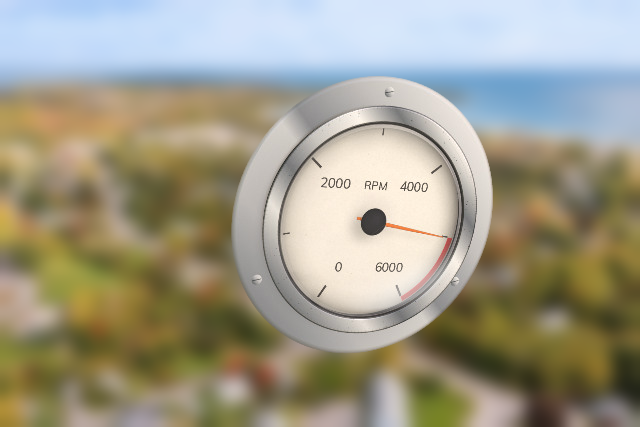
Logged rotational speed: 5000 rpm
